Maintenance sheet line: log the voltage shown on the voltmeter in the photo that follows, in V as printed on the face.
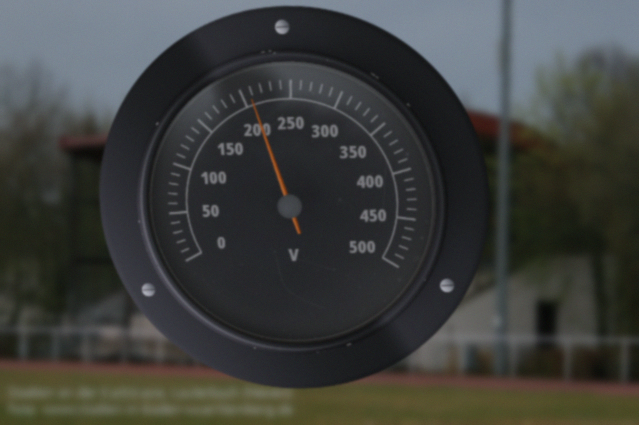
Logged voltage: 210 V
